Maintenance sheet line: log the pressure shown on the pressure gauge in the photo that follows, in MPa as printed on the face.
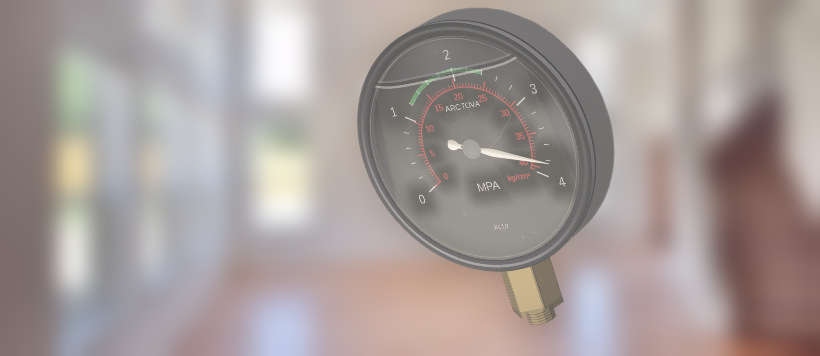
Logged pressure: 3.8 MPa
